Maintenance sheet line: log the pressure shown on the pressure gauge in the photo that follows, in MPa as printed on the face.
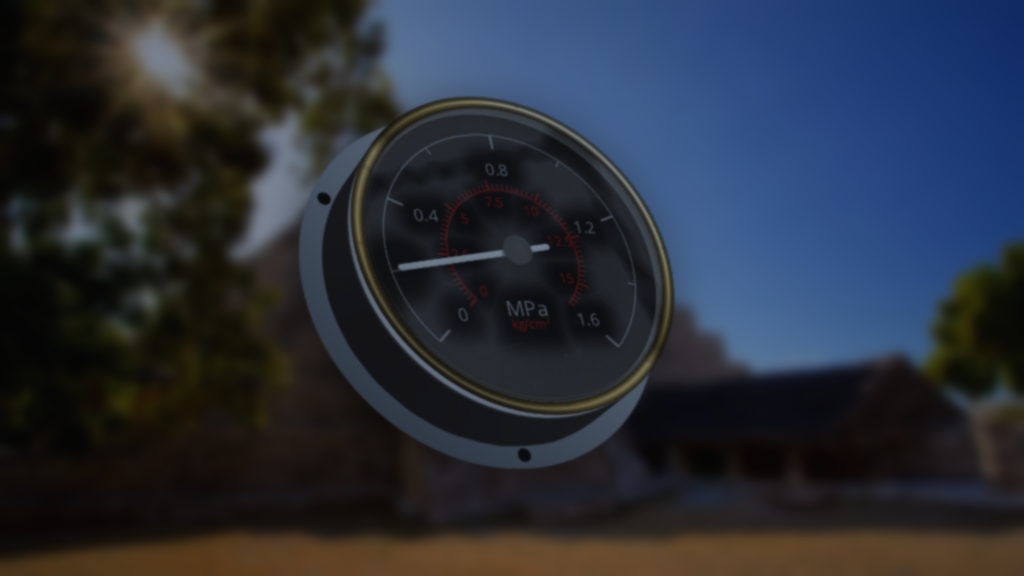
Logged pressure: 0.2 MPa
